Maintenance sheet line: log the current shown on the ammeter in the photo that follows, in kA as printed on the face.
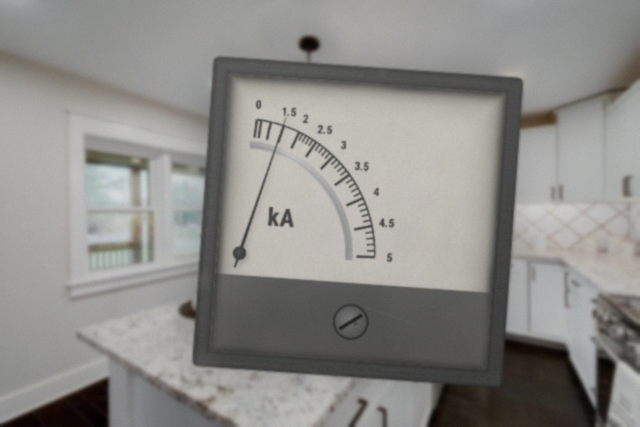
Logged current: 1.5 kA
